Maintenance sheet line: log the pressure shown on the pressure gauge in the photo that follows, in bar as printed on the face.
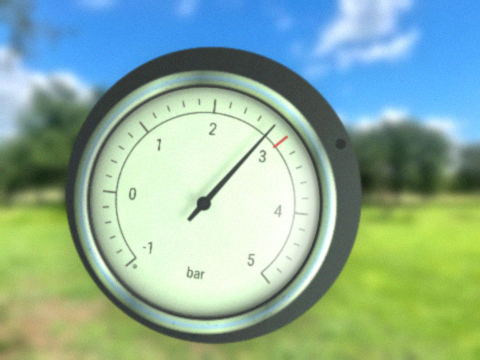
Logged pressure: 2.8 bar
